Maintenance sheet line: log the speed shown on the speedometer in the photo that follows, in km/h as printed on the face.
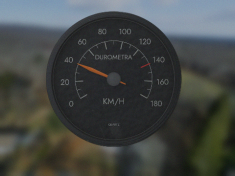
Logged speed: 40 km/h
